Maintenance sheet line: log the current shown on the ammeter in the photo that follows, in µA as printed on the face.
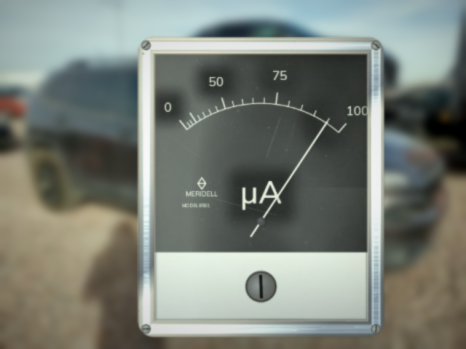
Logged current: 95 µA
